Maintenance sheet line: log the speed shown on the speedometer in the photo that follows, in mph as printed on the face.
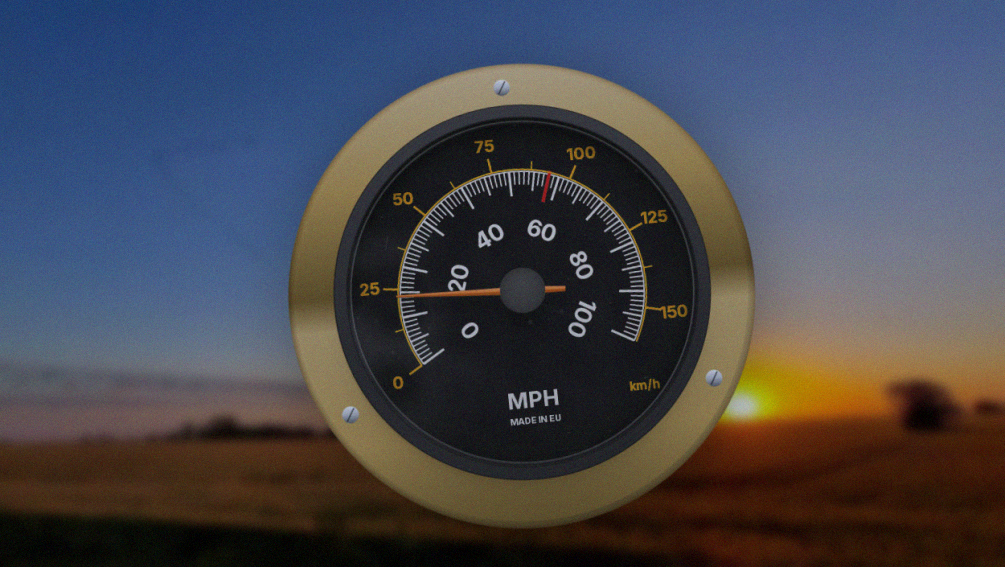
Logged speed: 14 mph
